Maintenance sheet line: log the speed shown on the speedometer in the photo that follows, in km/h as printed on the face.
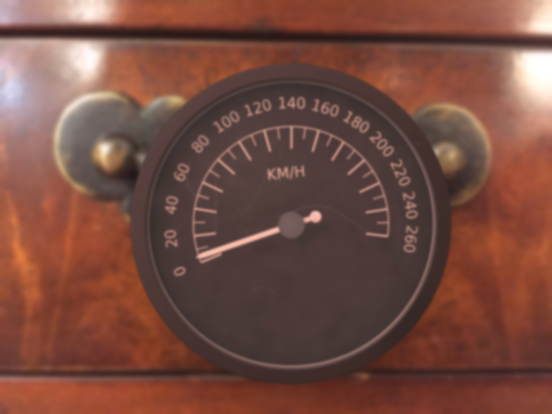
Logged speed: 5 km/h
